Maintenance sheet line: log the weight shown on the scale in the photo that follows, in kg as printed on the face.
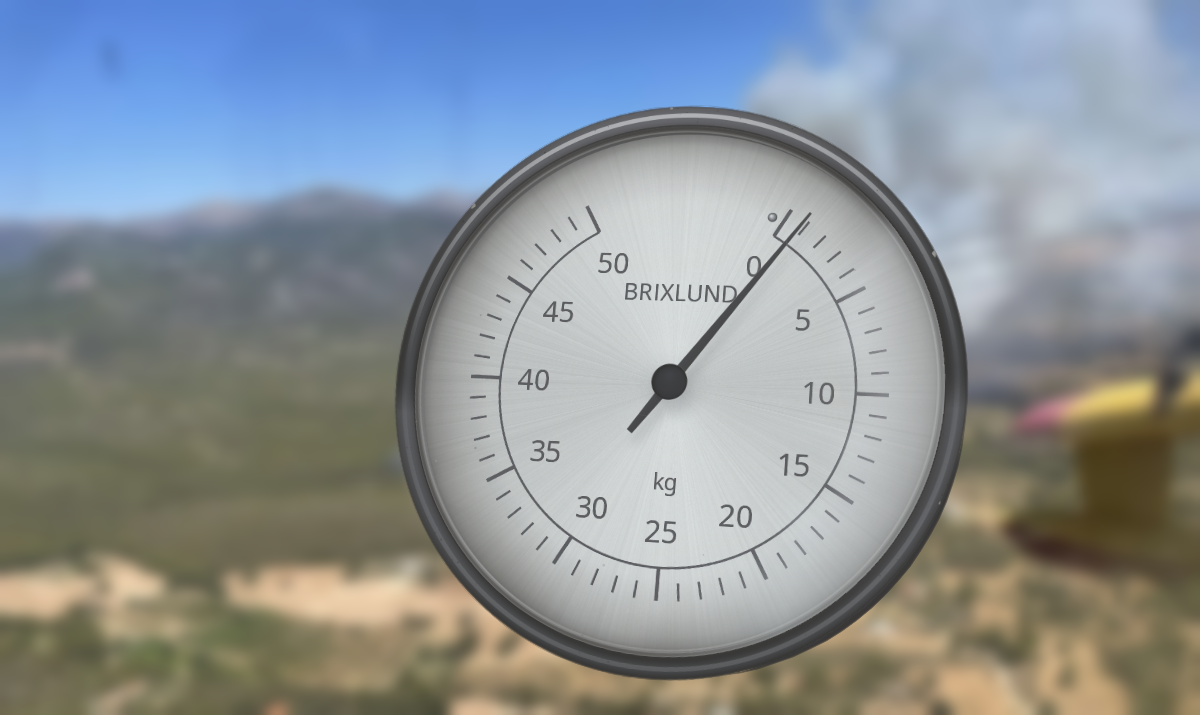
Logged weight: 1 kg
